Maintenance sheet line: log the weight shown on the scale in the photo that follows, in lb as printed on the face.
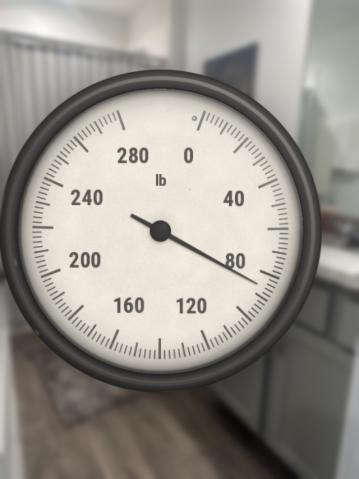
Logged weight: 86 lb
